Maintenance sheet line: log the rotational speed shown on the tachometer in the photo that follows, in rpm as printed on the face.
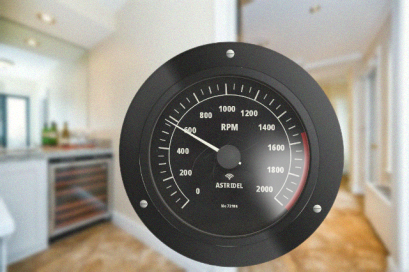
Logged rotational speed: 575 rpm
